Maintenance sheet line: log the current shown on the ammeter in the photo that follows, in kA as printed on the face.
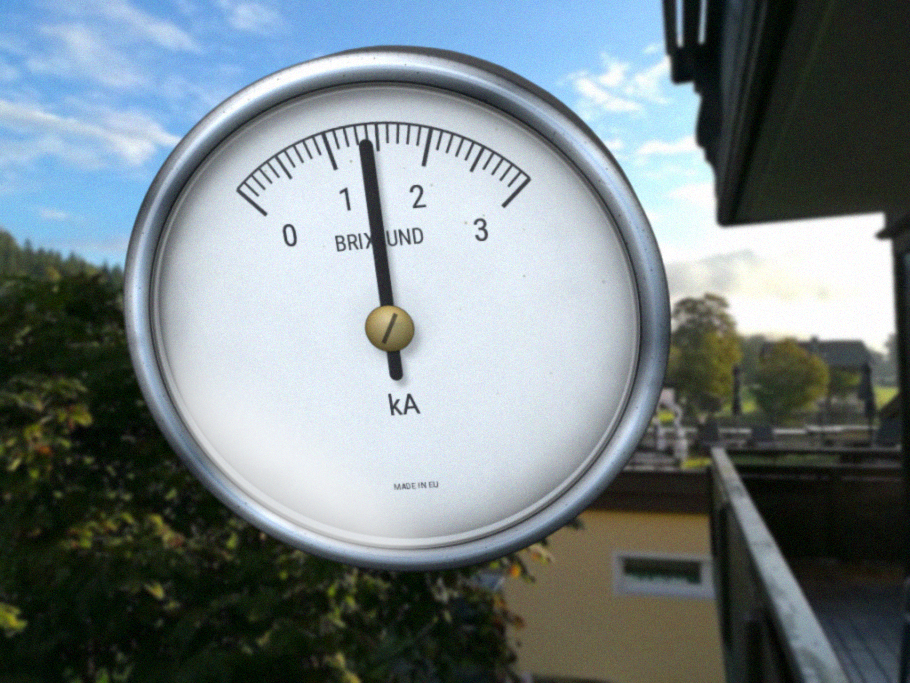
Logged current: 1.4 kA
